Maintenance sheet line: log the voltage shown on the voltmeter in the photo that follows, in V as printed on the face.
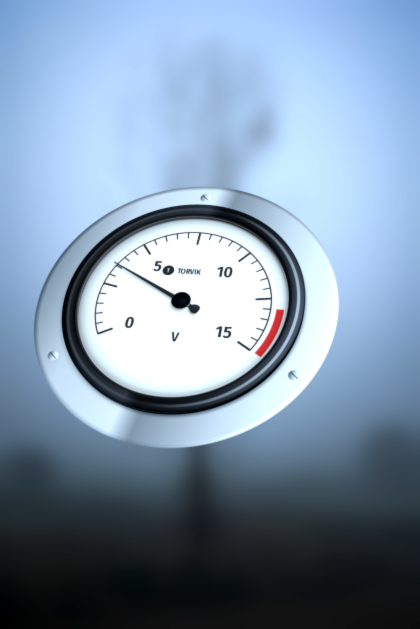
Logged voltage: 3.5 V
